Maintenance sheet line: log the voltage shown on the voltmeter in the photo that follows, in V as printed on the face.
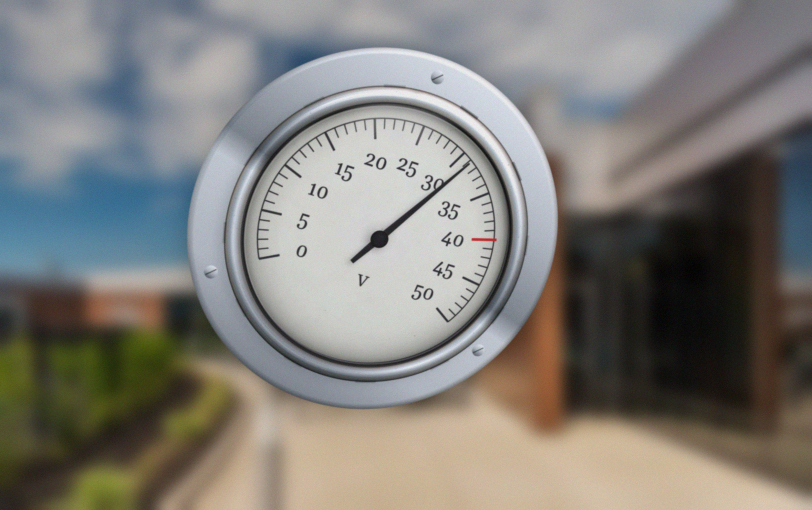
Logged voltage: 31 V
